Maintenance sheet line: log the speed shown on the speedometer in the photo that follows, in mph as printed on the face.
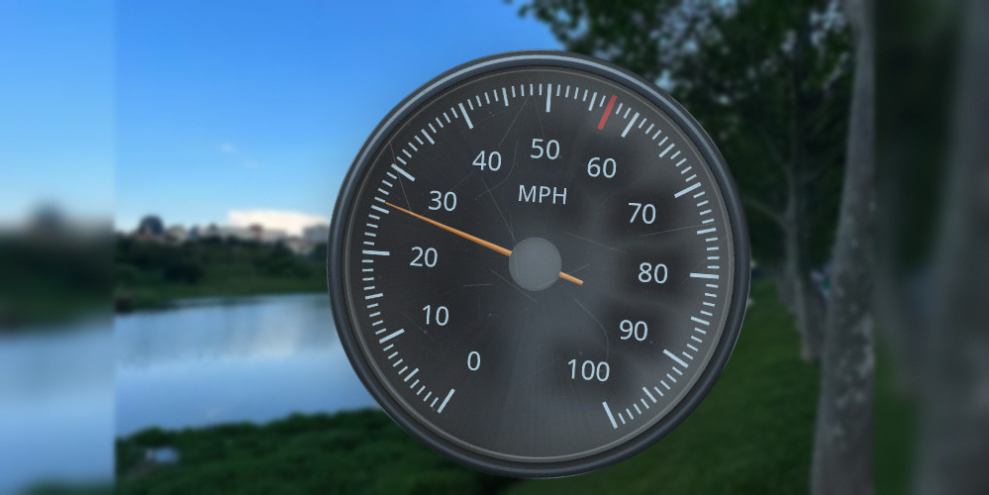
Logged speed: 26 mph
